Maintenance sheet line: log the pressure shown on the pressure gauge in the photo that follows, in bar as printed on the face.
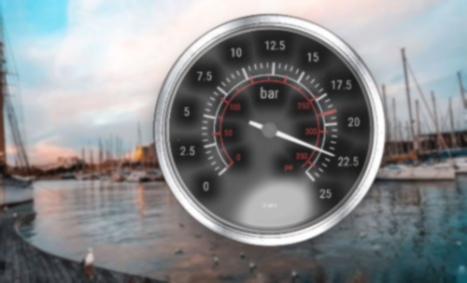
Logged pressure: 22.5 bar
